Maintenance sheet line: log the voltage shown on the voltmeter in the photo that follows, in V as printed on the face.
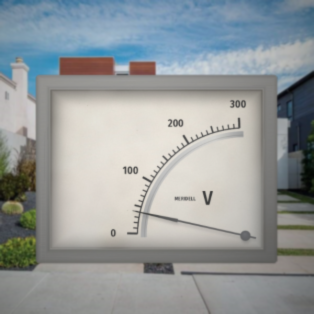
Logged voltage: 40 V
